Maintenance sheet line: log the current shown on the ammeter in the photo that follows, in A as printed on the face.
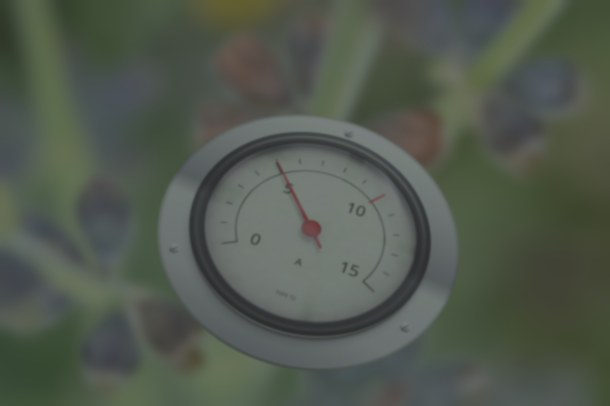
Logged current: 5 A
